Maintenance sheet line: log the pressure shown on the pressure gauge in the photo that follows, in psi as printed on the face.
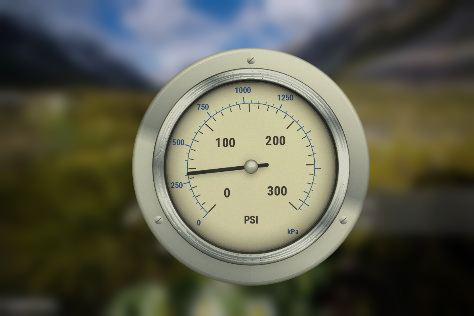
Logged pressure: 45 psi
